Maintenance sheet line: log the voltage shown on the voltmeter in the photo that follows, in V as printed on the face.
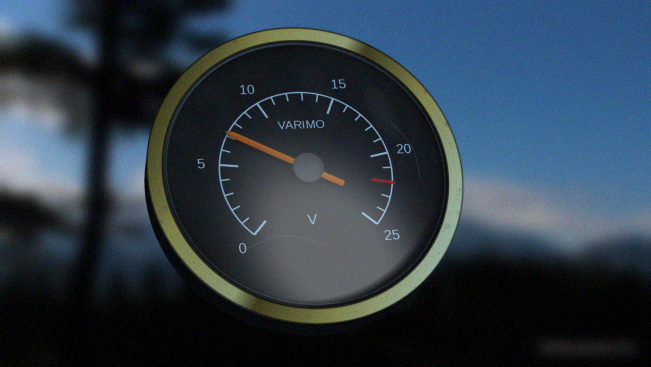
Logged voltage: 7 V
